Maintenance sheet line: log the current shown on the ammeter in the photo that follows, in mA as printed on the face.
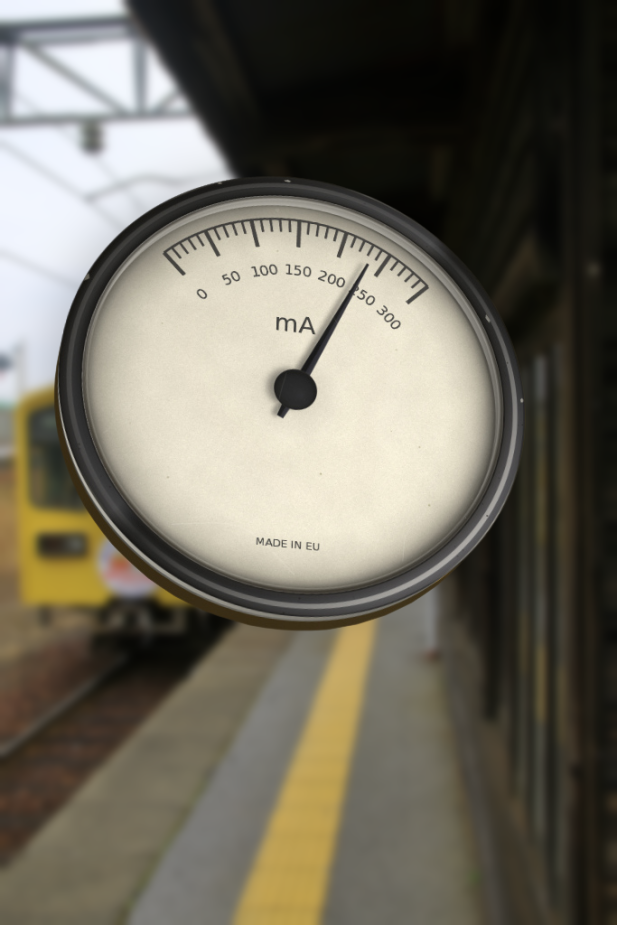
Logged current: 235 mA
